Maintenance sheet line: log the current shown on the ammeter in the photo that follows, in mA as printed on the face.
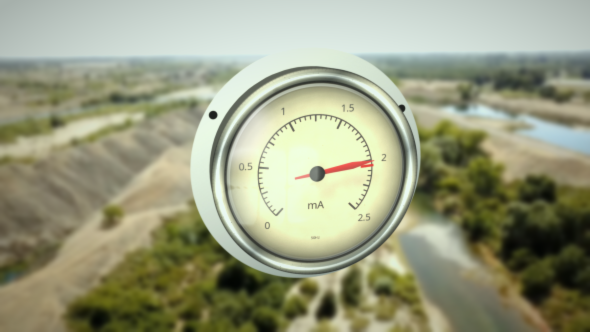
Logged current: 2 mA
